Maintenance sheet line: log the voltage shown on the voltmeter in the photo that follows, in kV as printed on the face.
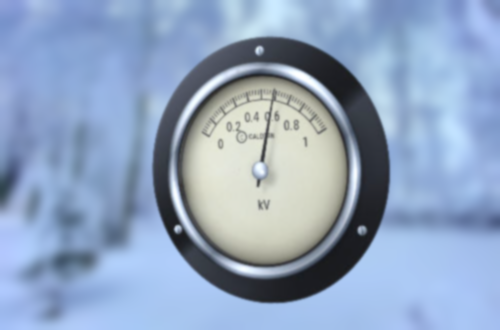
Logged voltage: 0.6 kV
